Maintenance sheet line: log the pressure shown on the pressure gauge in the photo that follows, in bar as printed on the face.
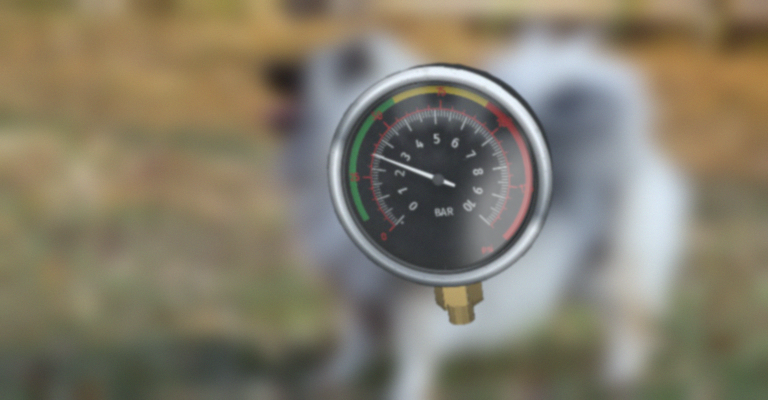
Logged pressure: 2.5 bar
